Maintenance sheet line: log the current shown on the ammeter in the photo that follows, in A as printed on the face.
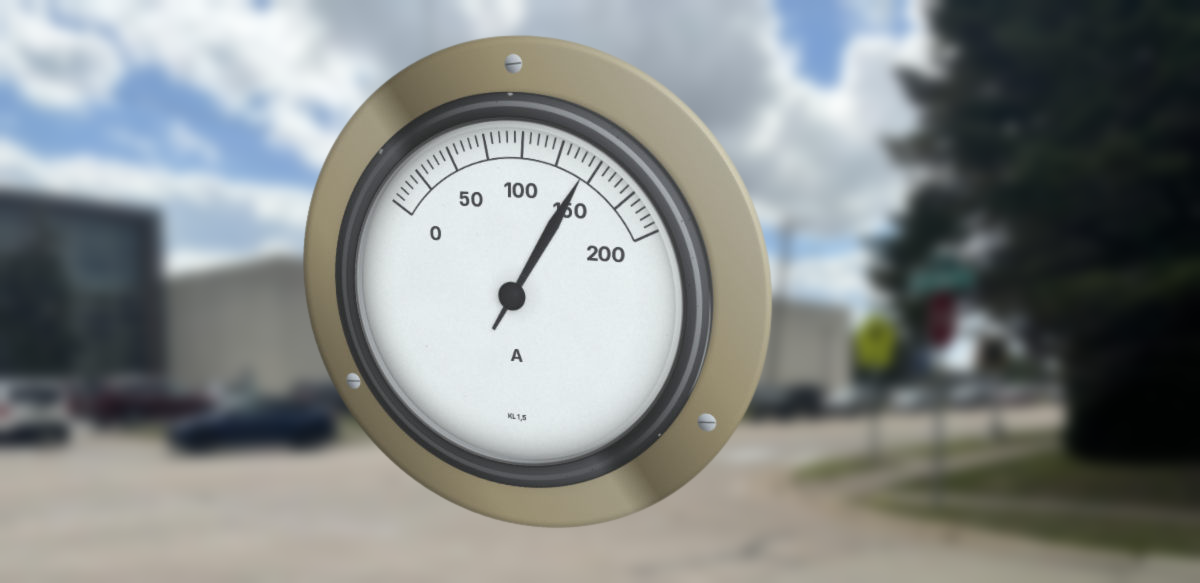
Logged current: 145 A
